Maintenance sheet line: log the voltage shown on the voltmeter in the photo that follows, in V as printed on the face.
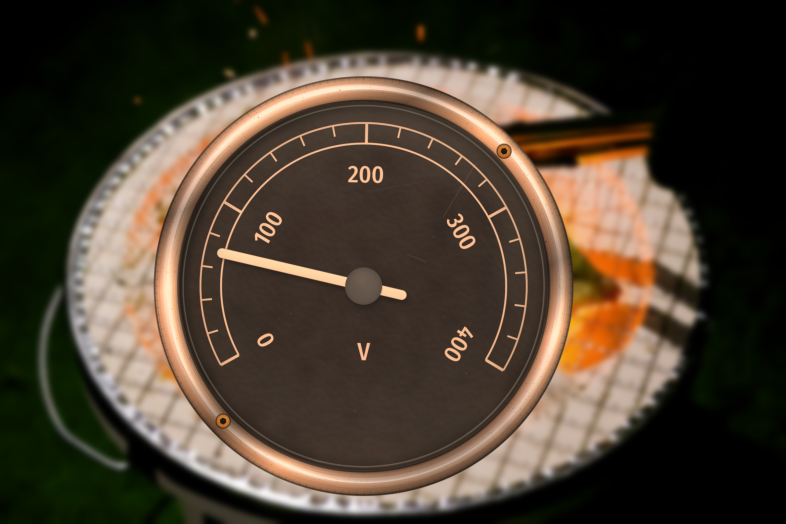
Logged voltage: 70 V
